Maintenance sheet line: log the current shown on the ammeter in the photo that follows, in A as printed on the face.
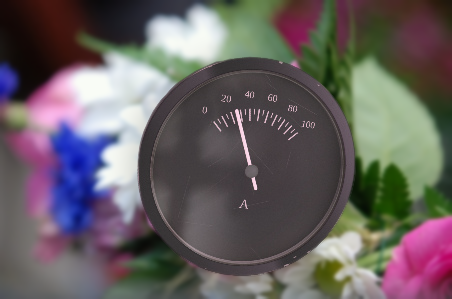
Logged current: 25 A
